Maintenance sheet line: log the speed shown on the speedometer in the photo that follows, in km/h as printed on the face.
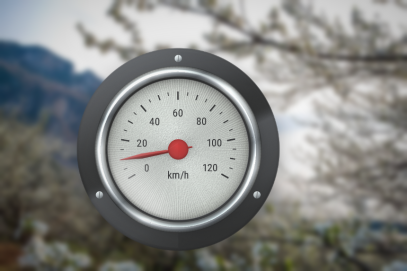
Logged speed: 10 km/h
